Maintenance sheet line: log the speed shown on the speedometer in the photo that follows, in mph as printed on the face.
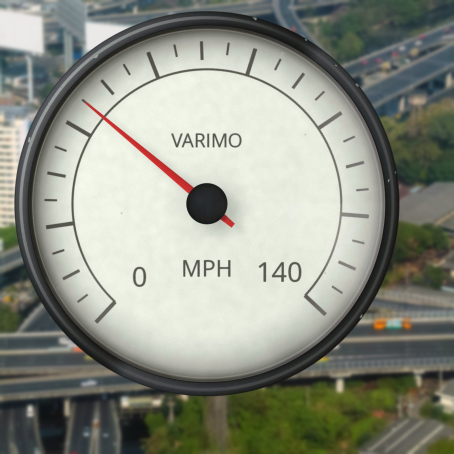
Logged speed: 45 mph
